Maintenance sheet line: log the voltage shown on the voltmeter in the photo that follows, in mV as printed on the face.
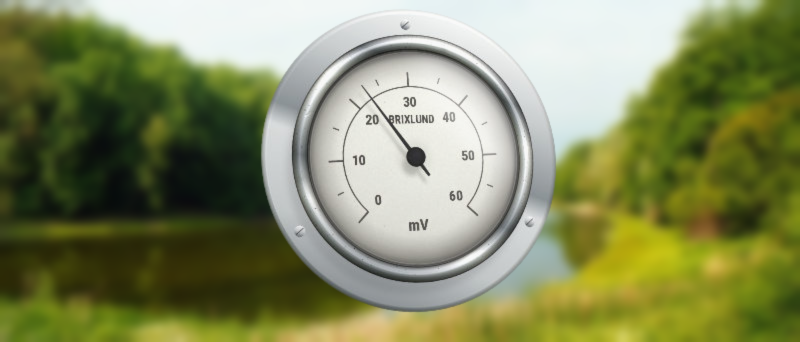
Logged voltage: 22.5 mV
